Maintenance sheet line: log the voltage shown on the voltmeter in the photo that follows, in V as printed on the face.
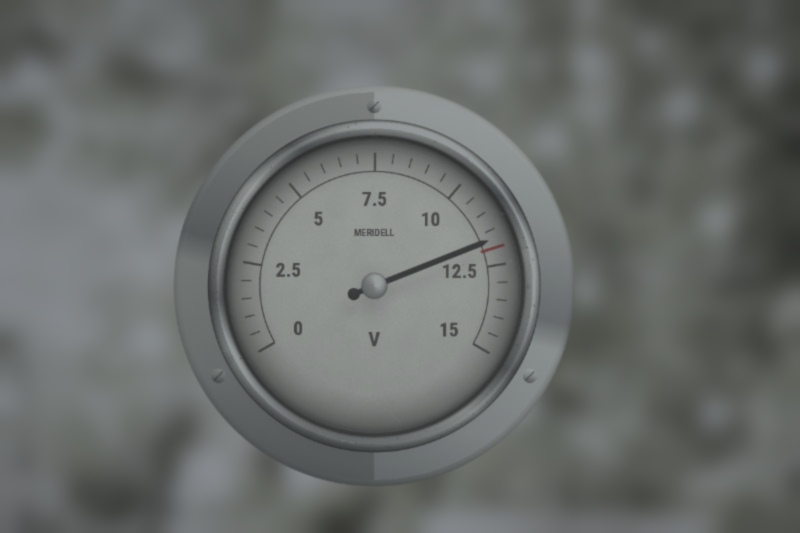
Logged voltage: 11.75 V
